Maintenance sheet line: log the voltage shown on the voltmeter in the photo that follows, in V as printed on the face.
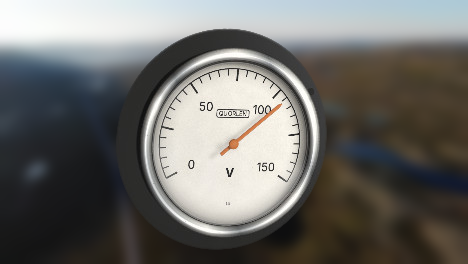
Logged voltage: 105 V
